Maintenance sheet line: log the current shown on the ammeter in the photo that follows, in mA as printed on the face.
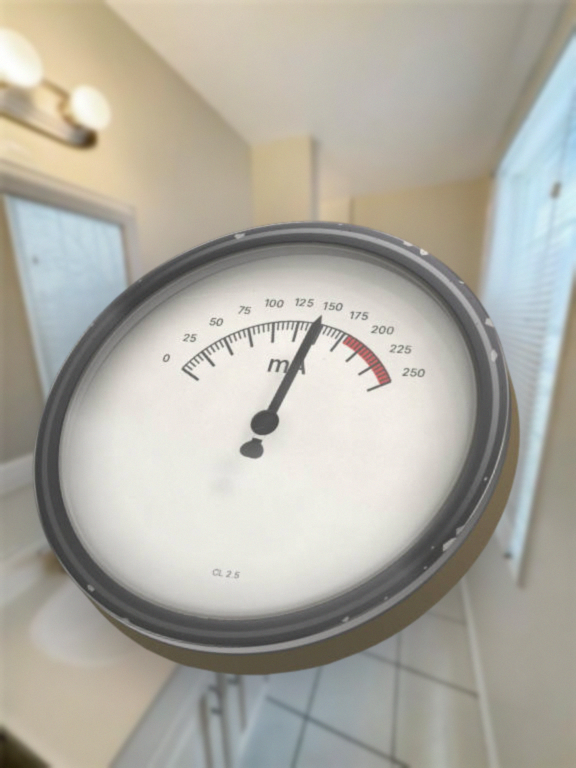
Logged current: 150 mA
